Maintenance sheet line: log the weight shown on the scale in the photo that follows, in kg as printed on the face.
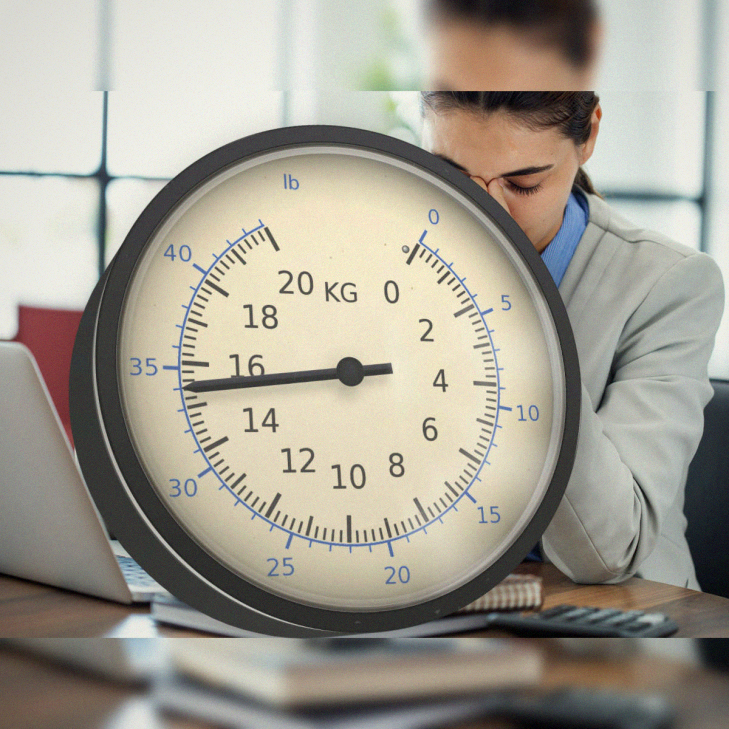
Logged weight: 15.4 kg
